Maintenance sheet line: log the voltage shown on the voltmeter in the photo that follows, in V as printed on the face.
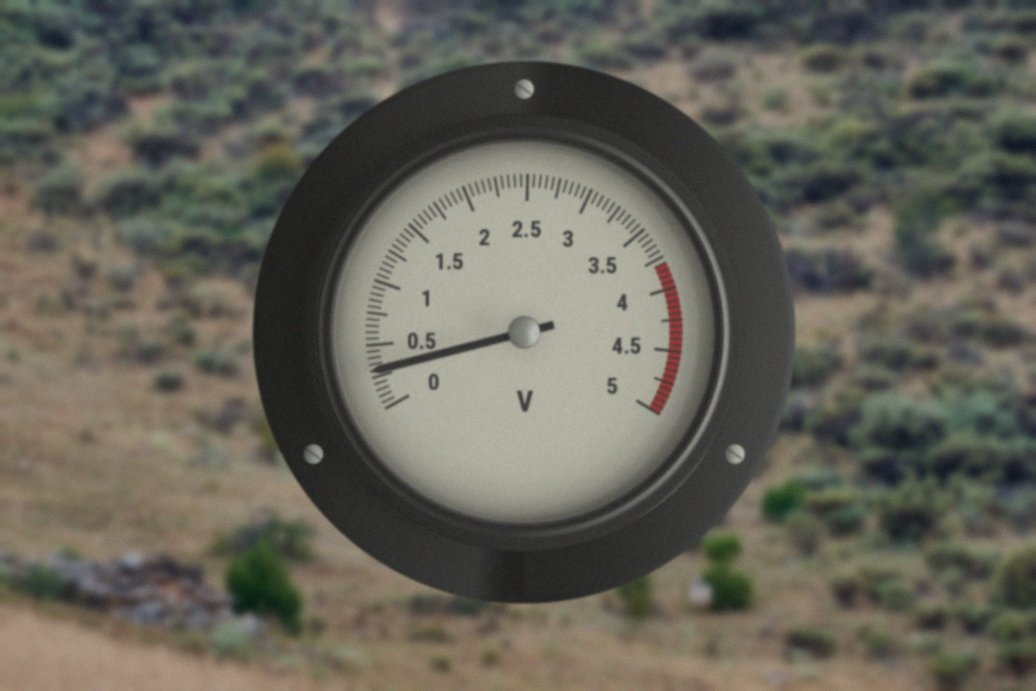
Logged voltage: 0.3 V
